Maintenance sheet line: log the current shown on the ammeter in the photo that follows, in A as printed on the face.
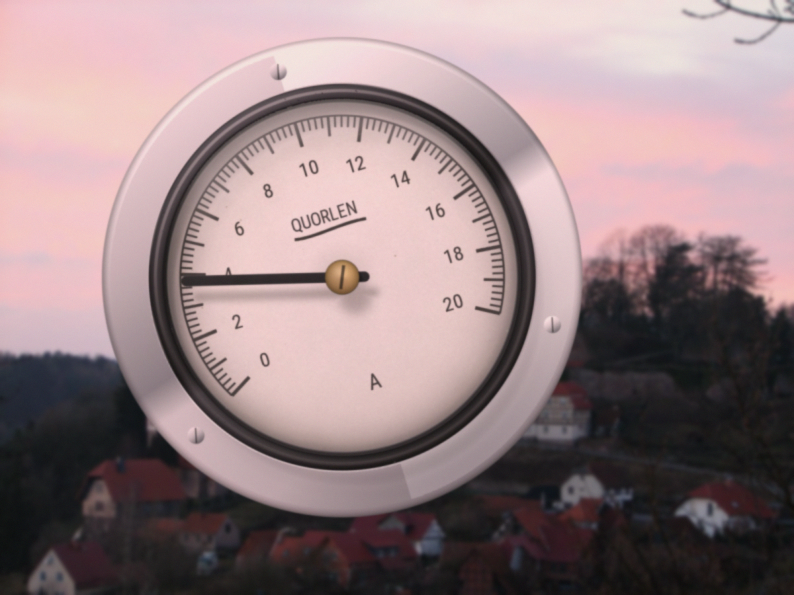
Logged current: 3.8 A
